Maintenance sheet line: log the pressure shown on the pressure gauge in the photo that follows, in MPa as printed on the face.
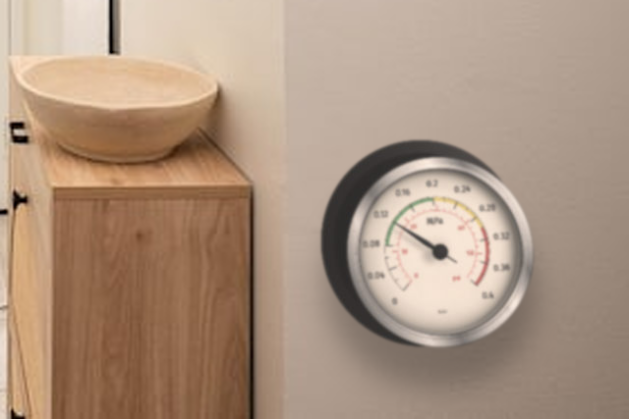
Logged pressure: 0.12 MPa
